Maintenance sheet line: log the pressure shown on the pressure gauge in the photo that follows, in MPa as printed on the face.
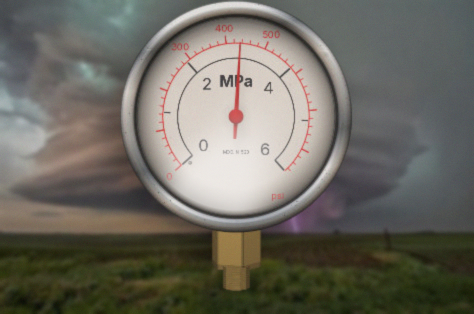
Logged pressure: 3 MPa
